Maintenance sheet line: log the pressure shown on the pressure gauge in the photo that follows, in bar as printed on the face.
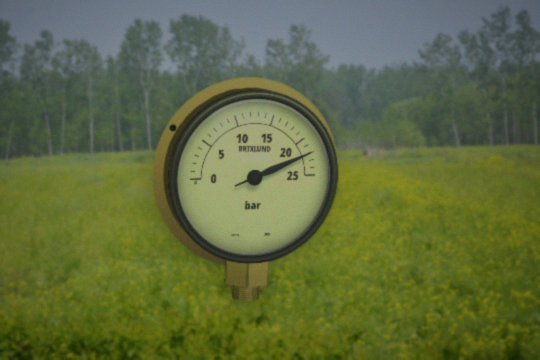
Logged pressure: 22 bar
